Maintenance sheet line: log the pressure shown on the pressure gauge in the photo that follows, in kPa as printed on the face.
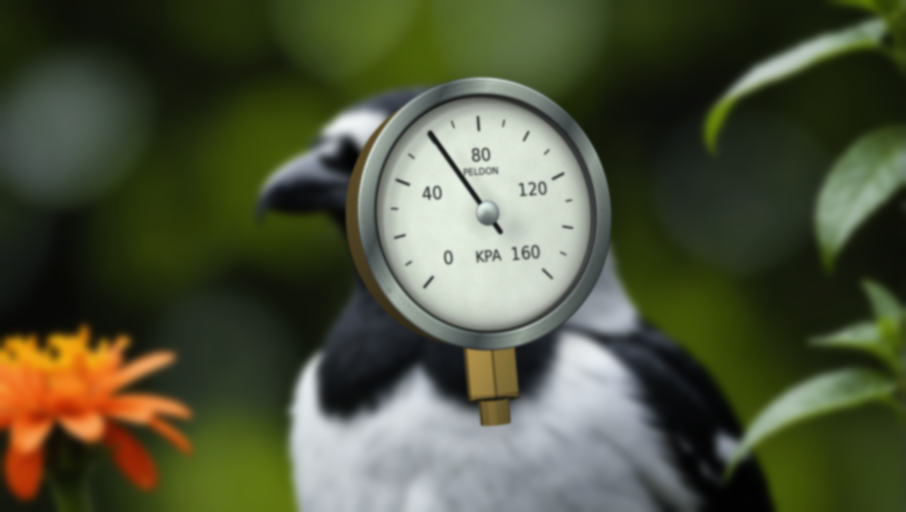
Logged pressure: 60 kPa
